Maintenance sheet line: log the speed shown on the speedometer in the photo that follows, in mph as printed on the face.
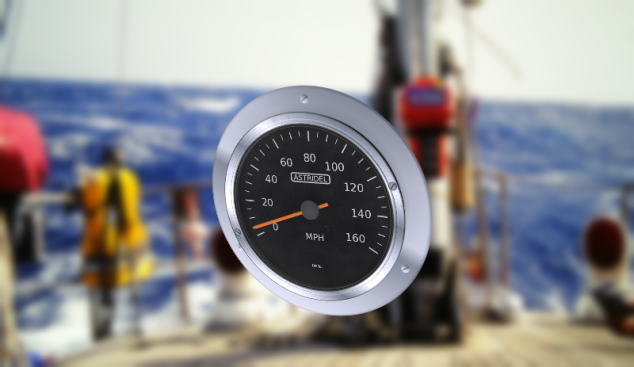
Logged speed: 5 mph
